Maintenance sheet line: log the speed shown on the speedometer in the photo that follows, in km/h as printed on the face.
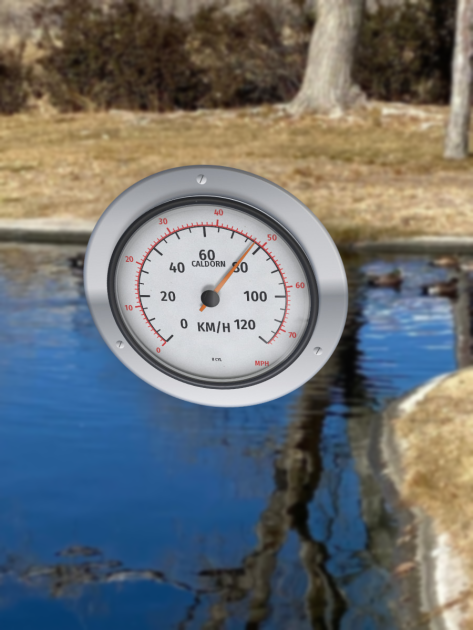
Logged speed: 77.5 km/h
